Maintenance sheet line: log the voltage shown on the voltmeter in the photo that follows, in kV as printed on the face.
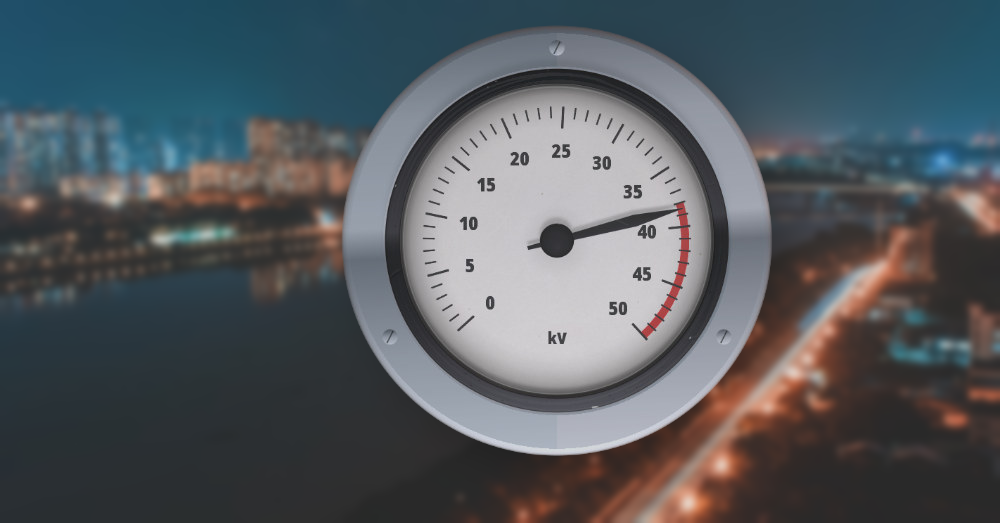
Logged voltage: 38.5 kV
